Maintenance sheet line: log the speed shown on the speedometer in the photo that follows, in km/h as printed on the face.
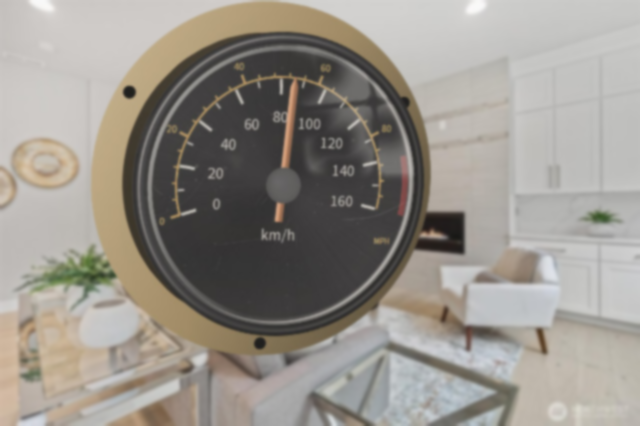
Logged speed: 85 km/h
